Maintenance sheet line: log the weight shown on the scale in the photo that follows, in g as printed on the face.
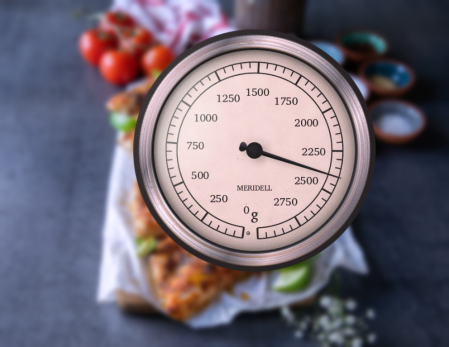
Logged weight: 2400 g
